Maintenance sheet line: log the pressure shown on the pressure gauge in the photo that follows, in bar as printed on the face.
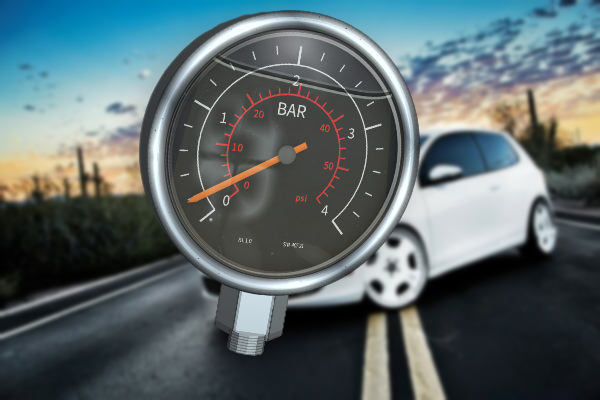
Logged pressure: 0.2 bar
